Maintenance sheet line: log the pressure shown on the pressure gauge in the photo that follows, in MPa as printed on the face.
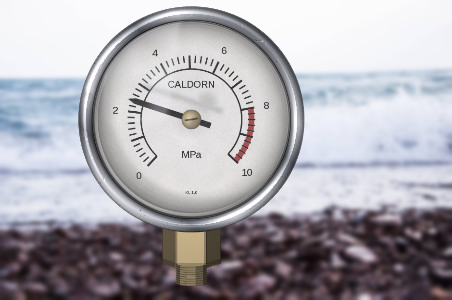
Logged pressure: 2.4 MPa
